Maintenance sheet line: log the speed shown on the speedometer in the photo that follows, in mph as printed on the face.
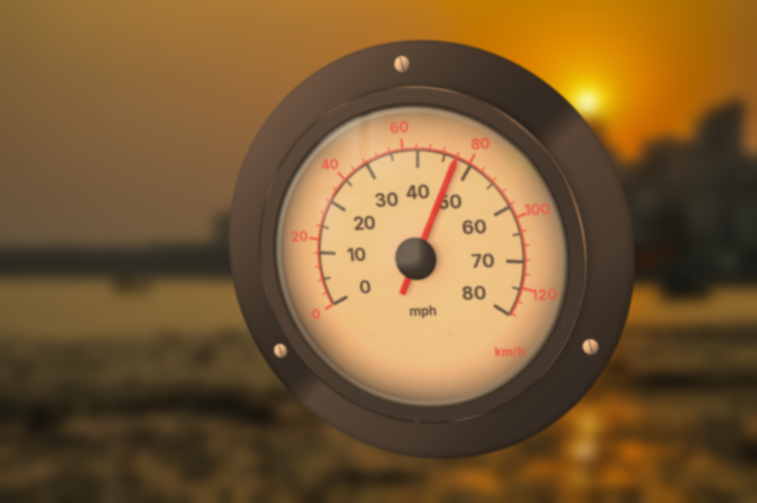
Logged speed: 47.5 mph
